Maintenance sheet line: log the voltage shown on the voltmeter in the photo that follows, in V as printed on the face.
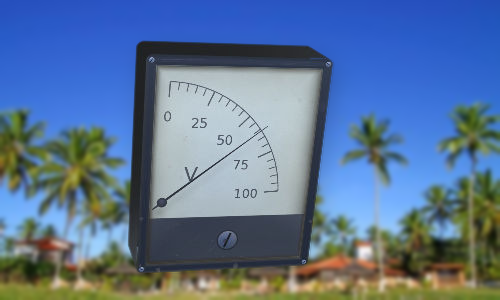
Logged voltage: 60 V
